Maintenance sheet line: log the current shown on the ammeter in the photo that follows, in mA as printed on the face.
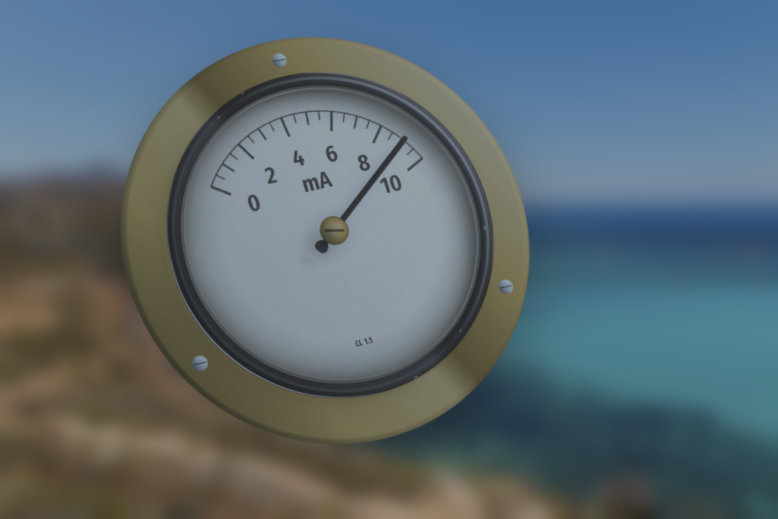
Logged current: 9 mA
